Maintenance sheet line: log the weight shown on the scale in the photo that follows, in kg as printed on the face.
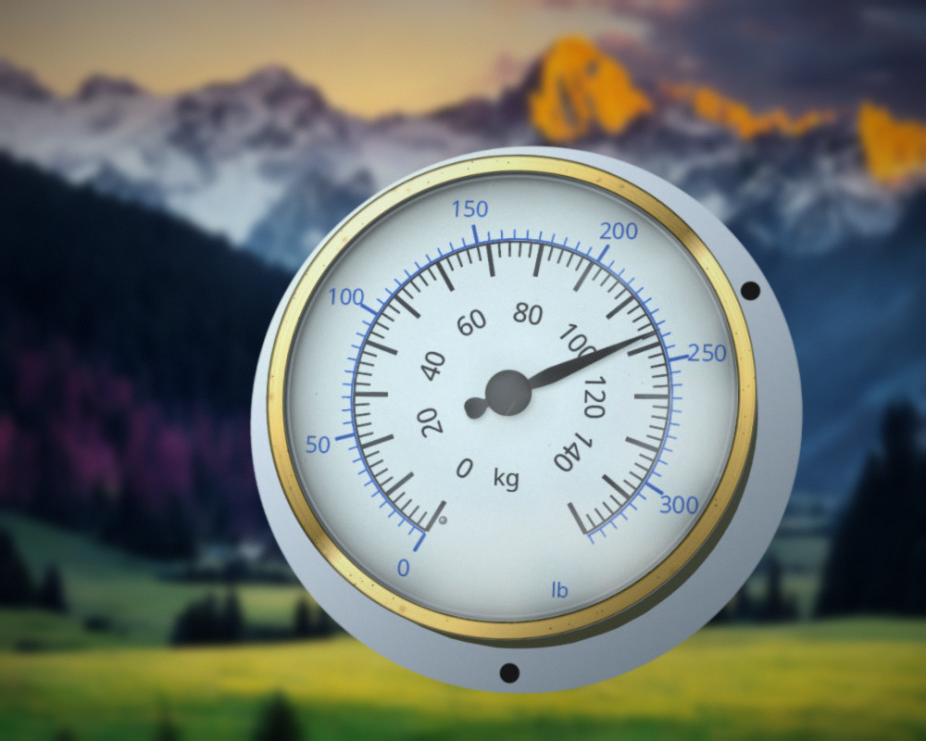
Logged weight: 108 kg
